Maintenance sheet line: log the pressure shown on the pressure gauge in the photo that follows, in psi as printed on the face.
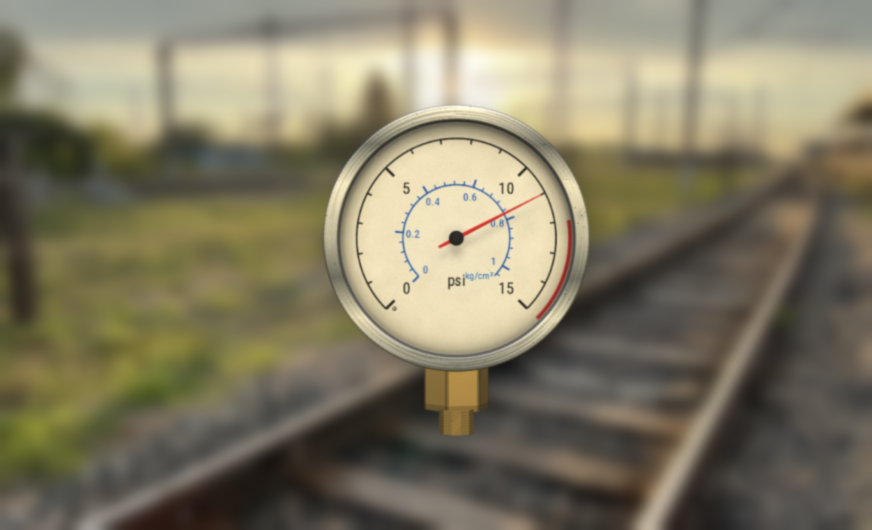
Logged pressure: 11 psi
